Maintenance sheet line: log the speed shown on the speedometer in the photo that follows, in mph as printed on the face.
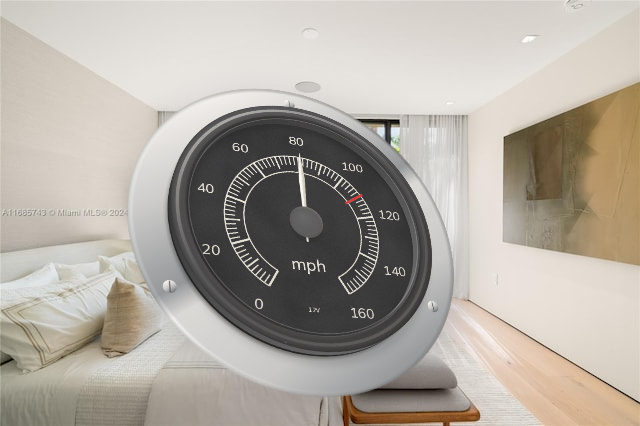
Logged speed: 80 mph
